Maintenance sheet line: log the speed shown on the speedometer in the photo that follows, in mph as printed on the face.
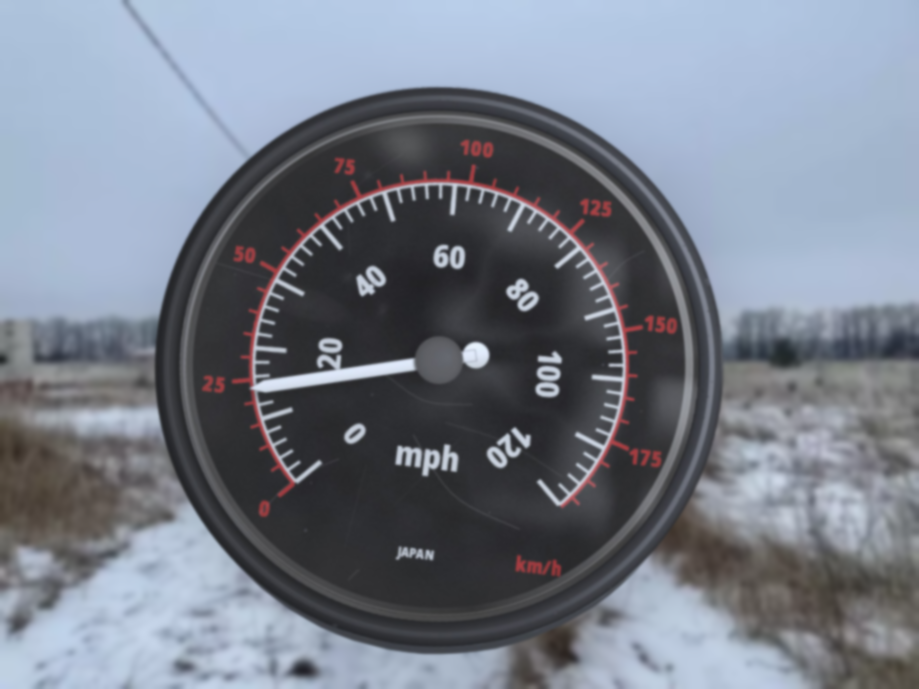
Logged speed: 14 mph
